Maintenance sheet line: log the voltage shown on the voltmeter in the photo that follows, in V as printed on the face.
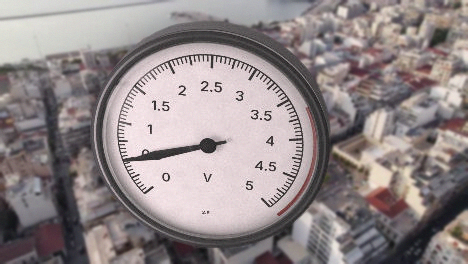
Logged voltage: 0.5 V
